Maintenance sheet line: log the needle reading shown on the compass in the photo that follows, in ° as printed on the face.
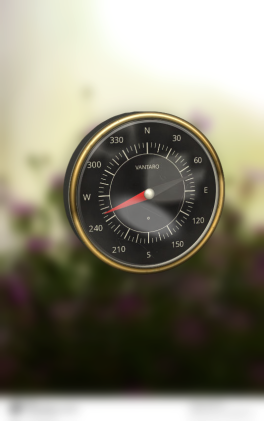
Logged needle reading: 250 °
